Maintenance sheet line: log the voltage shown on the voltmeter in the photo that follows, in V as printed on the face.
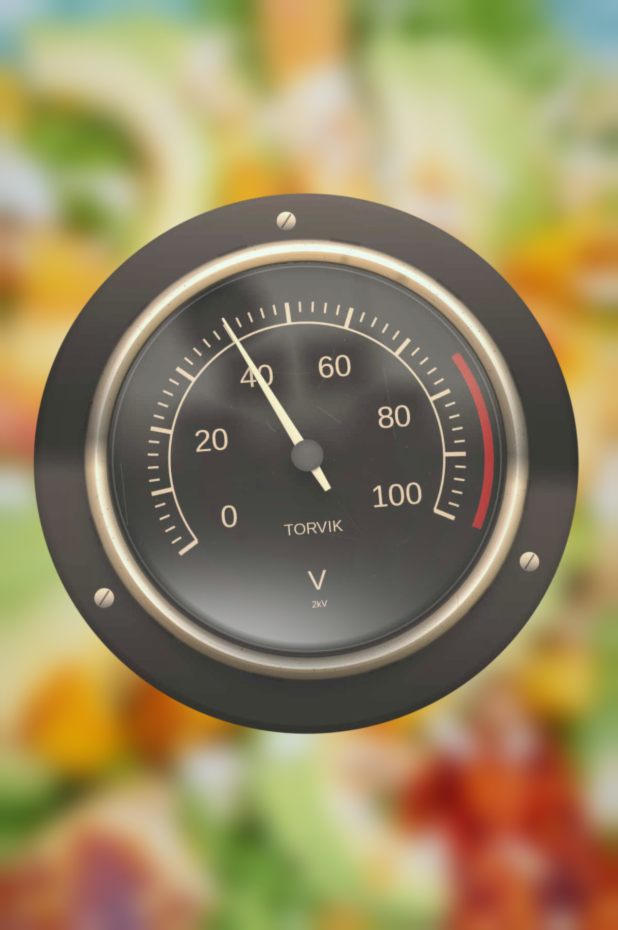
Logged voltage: 40 V
